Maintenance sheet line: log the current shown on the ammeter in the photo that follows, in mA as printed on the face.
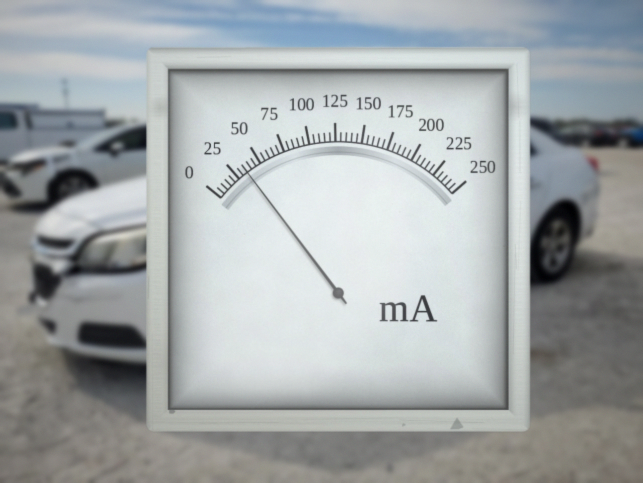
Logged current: 35 mA
